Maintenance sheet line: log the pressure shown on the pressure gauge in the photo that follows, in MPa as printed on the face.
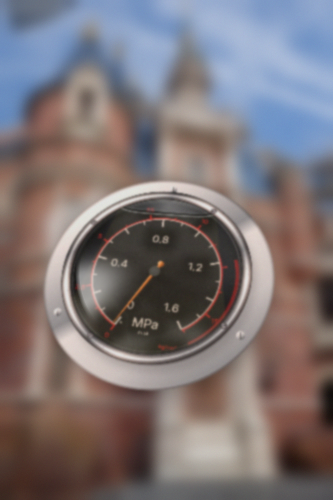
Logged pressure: 0 MPa
